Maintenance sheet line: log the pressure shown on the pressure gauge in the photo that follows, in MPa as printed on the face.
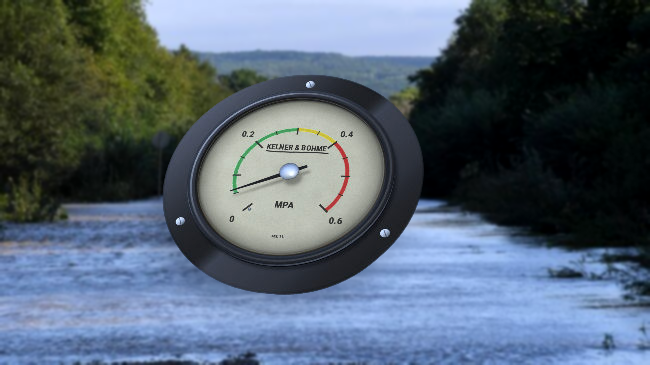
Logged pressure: 0.05 MPa
